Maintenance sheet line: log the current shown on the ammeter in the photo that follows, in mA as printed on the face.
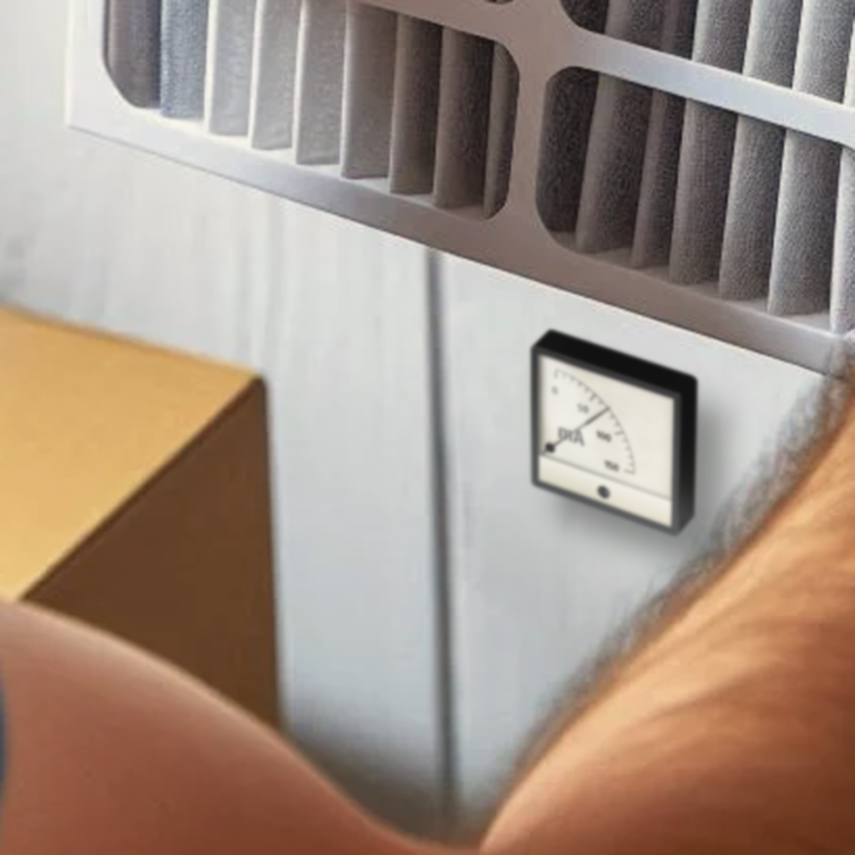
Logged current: 70 mA
